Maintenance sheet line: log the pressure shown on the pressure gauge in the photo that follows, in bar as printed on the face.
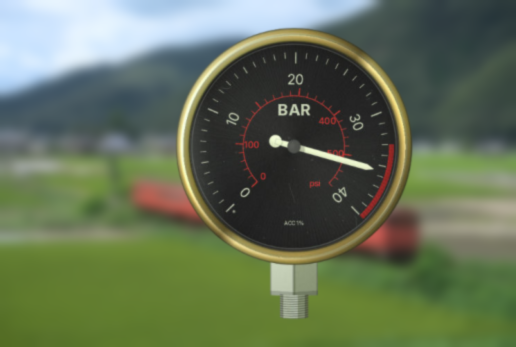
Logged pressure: 35.5 bar
